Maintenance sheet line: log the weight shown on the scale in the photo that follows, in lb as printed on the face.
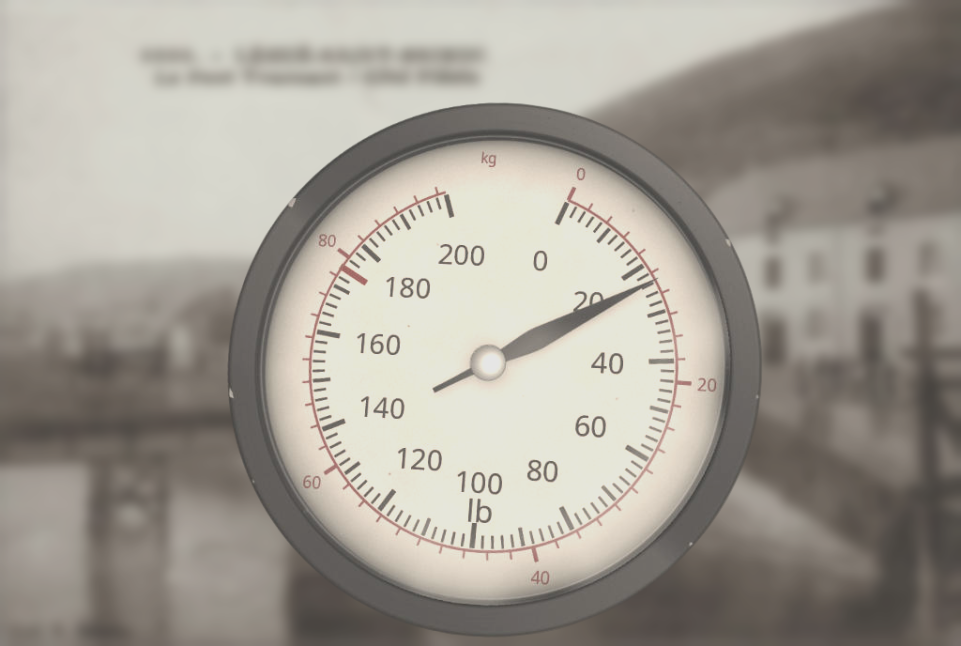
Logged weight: 24 lb
